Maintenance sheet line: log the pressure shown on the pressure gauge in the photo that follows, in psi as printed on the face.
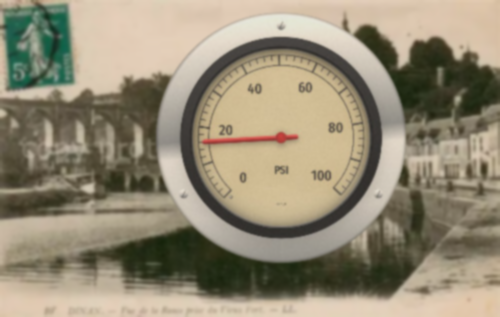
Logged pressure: 16 psi
